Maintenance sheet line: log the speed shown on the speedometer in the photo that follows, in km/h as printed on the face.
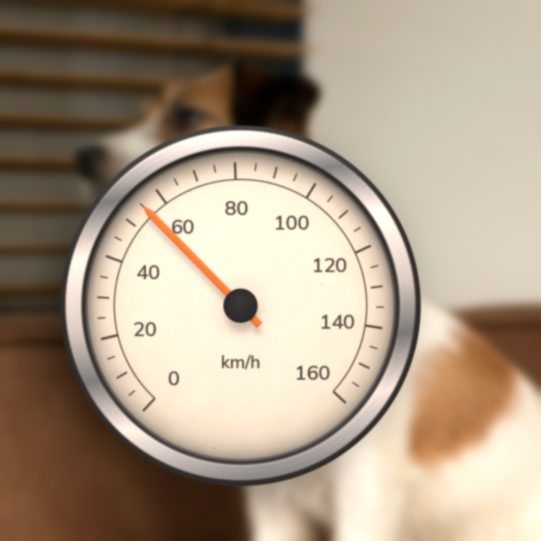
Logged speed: 55 km/h
